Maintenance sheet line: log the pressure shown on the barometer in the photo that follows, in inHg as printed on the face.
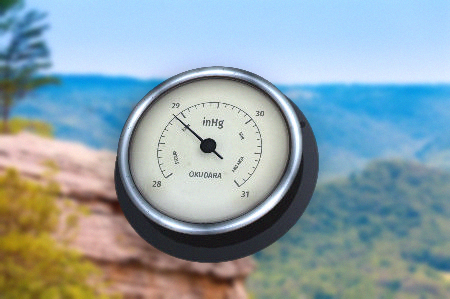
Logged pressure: 28.9 inHg
